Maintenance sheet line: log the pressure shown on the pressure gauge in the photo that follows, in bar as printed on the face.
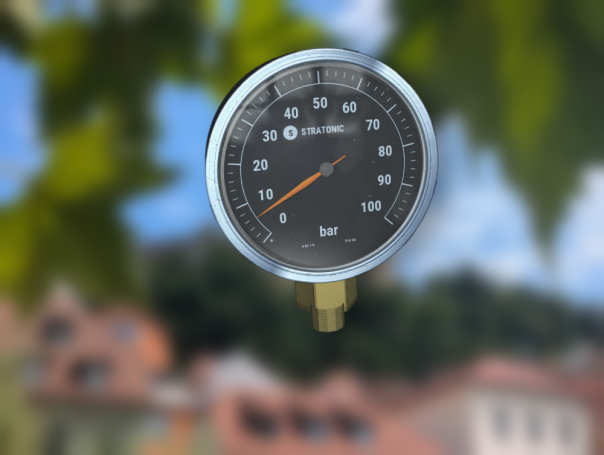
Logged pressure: 6 bar
